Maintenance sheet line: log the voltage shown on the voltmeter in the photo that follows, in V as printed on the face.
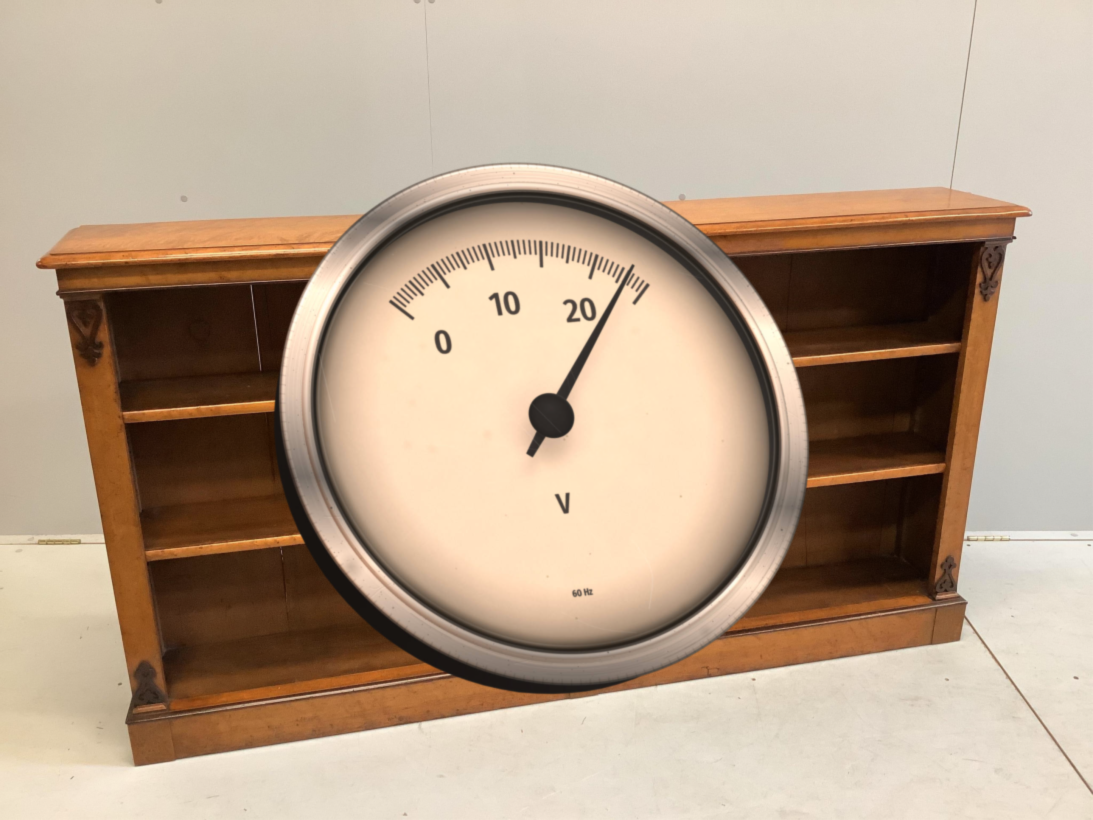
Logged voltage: 23 V
